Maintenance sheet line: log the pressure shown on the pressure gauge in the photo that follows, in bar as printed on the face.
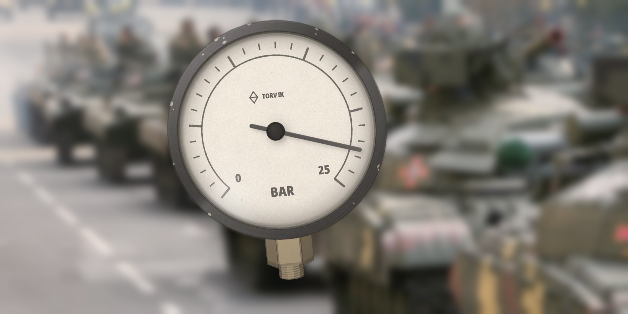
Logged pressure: 22.5 bar
